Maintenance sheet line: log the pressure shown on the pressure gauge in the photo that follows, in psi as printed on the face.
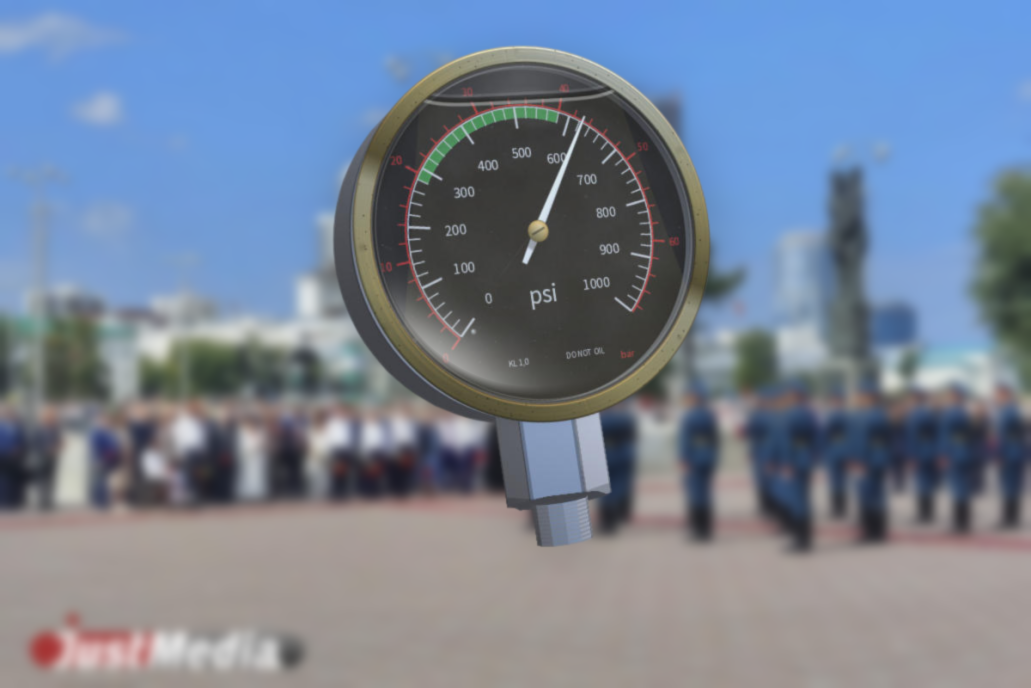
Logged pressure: 620 psi
